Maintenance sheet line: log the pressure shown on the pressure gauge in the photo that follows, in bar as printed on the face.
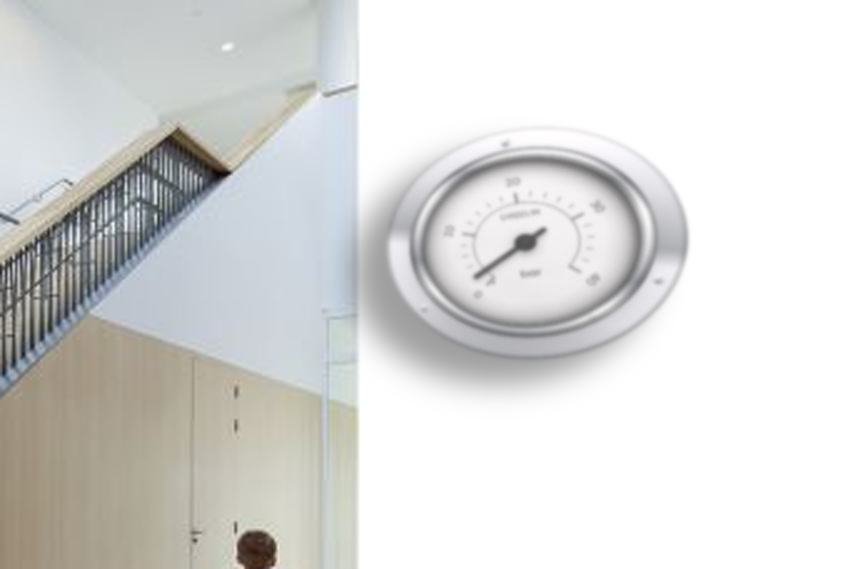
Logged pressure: 2 bar
